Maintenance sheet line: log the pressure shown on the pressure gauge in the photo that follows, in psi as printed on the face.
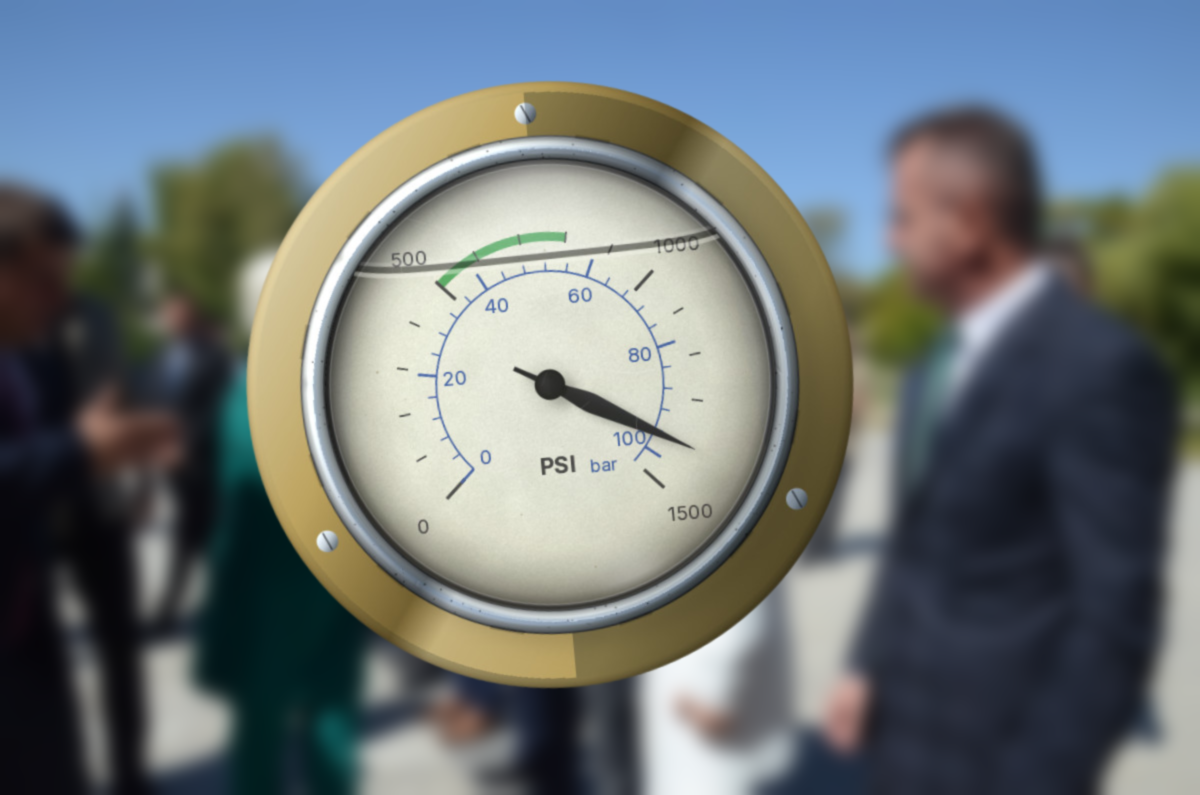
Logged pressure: 1400 psi
